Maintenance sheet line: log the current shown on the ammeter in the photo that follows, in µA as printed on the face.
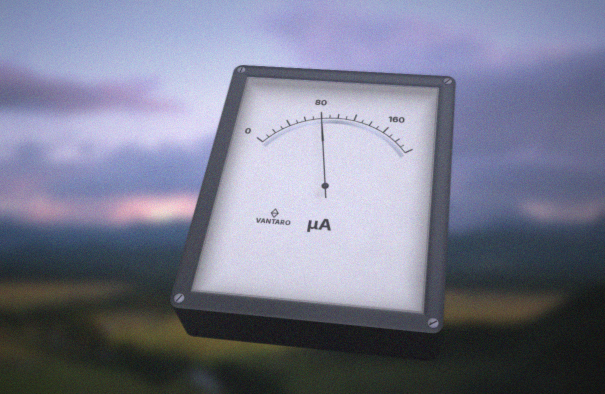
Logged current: 80 µA
